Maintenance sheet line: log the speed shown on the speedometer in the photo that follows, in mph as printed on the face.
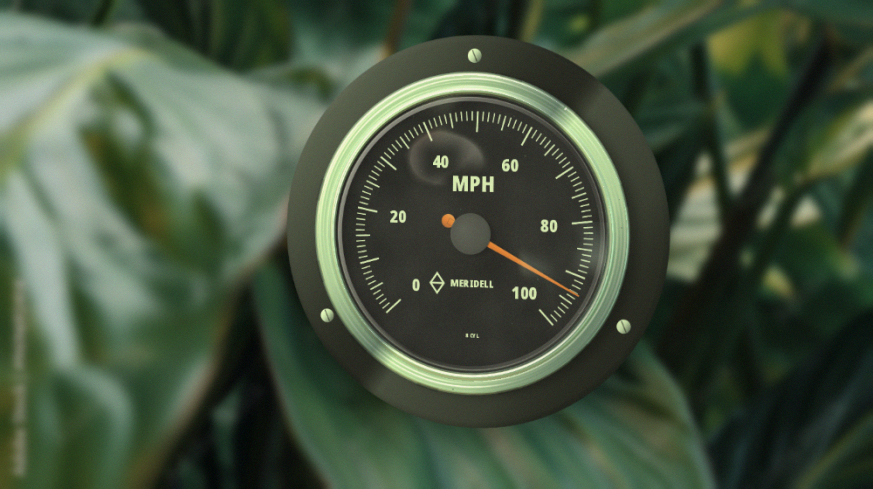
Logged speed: 93 mph
